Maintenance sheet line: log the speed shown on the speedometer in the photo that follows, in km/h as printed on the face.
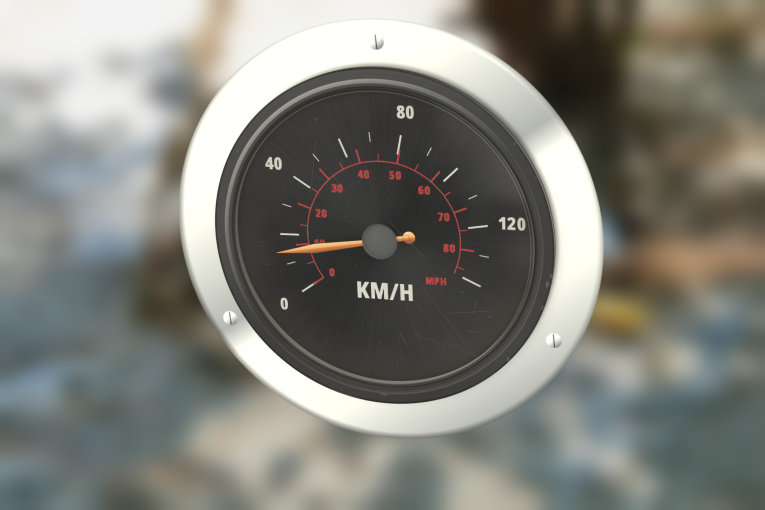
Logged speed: 15 km/h
